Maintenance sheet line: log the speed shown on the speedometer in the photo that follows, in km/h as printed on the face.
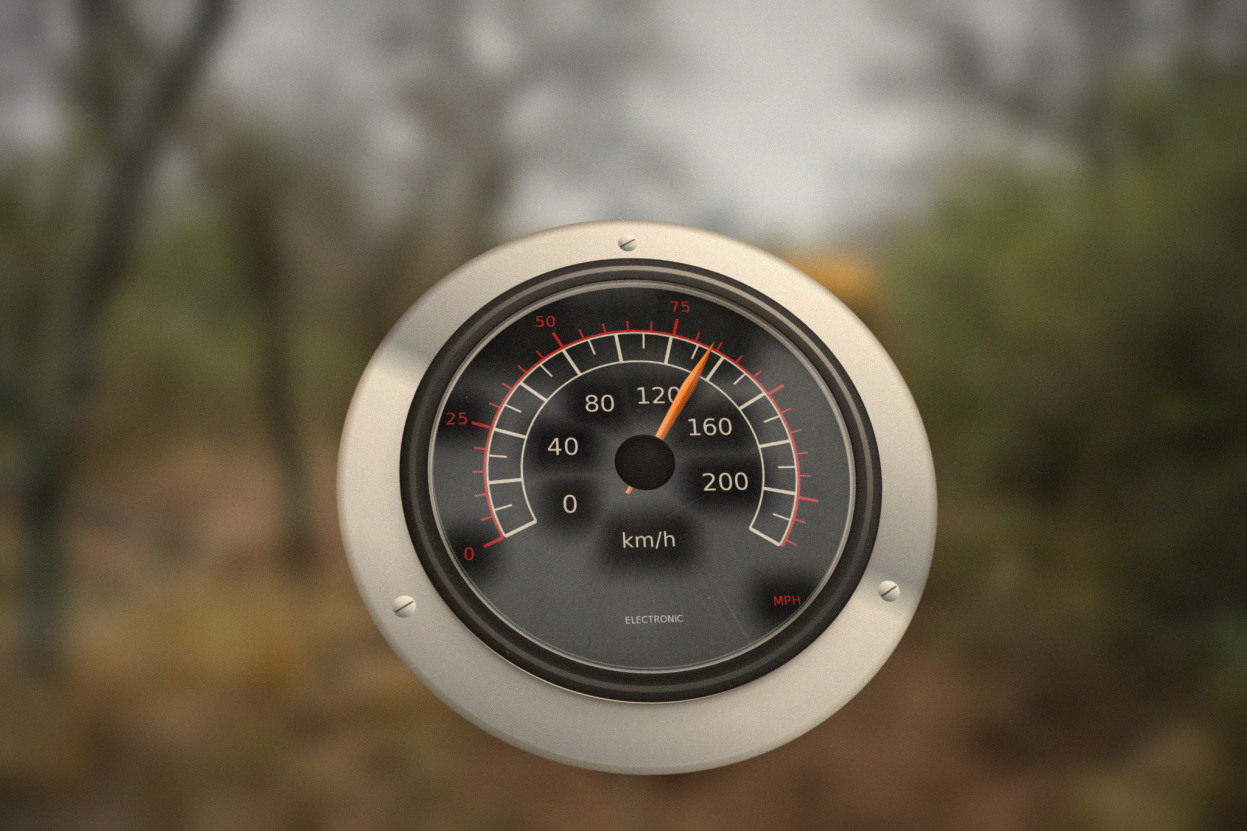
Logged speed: 135 km/h
